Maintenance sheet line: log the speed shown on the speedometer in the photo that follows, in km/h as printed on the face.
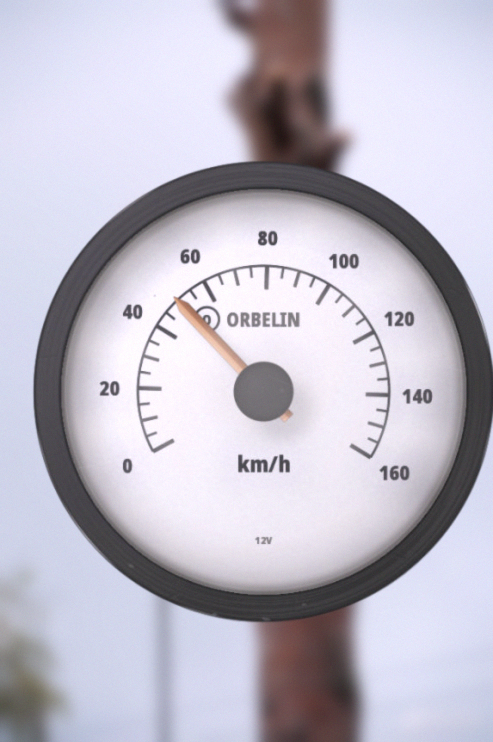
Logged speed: 50 km/h
